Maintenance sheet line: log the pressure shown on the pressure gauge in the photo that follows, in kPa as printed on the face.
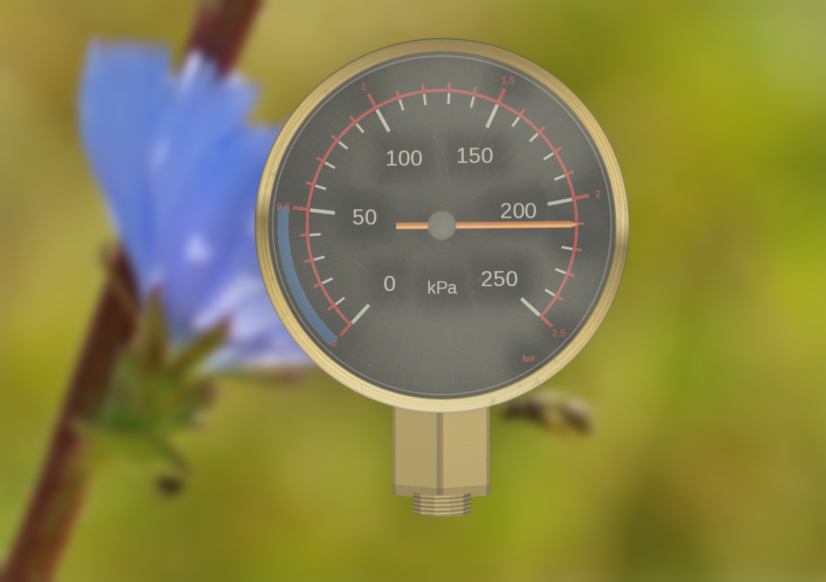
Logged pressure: 210 kPa
